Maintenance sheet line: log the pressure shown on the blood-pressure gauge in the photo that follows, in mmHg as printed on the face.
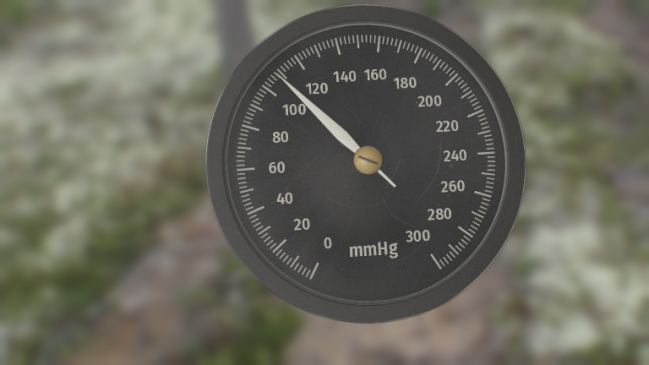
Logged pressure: 108 mmHg
